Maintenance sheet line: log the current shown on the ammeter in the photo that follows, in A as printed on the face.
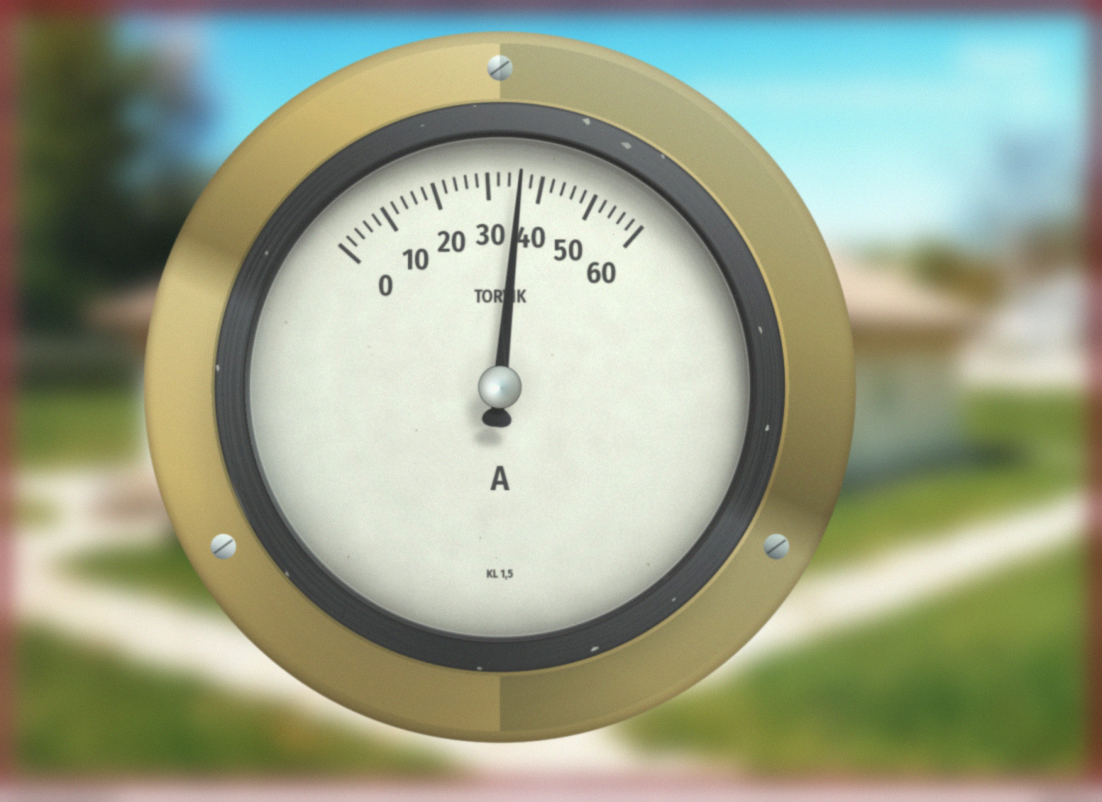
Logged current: 36 A
